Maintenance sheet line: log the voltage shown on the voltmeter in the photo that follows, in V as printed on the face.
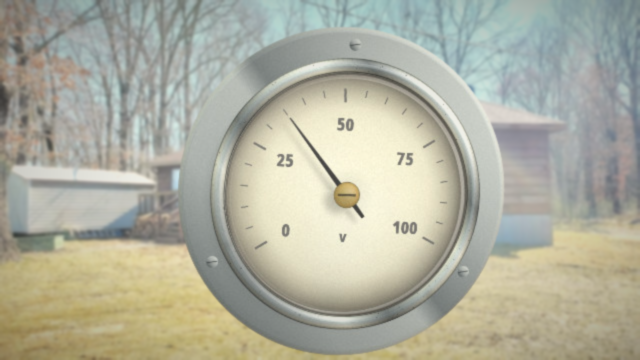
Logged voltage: 35 V
